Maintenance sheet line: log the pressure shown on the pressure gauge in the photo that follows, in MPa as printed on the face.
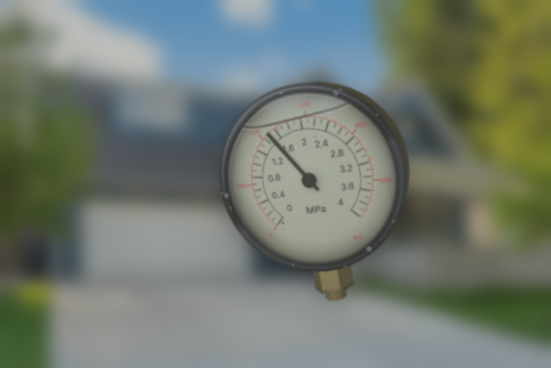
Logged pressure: 1.5 MPa
